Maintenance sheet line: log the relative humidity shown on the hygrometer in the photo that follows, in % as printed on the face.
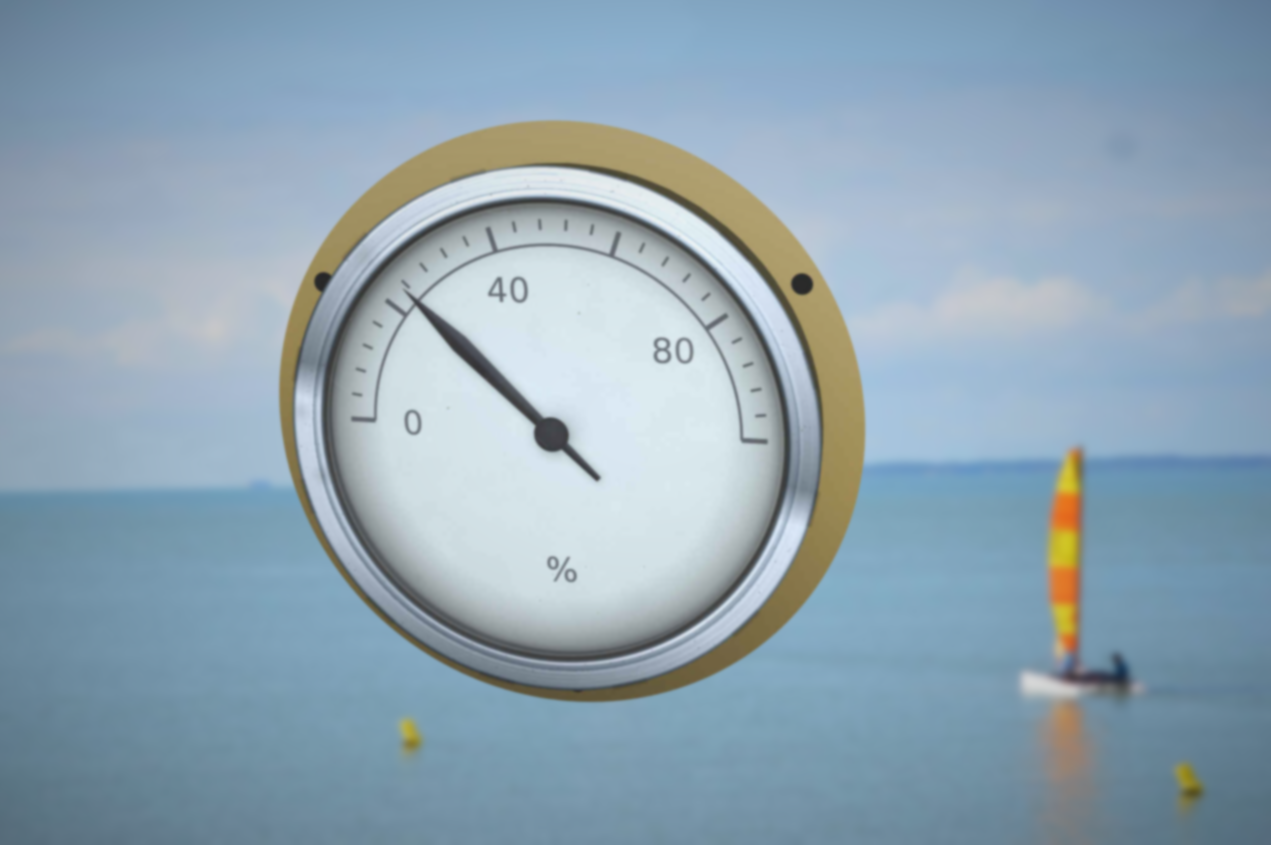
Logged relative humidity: 24 %
